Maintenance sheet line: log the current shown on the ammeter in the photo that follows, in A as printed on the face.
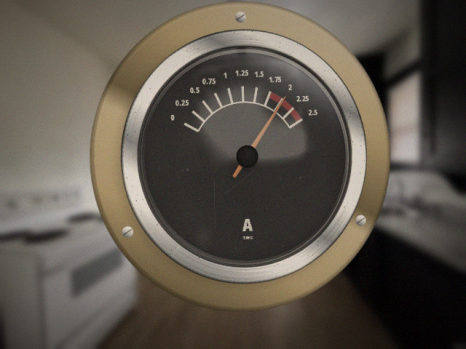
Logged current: 2 A
